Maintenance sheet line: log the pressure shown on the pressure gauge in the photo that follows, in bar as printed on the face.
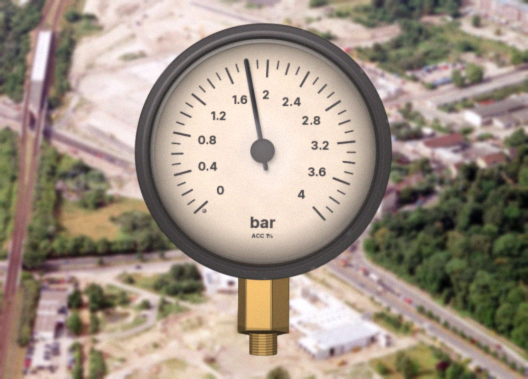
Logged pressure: 1.8 bar
